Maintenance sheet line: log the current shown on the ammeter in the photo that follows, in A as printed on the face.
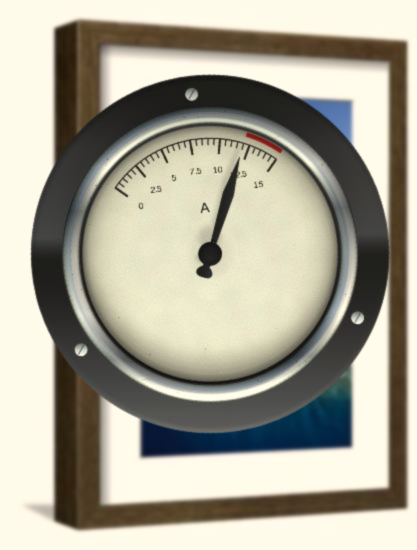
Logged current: 12 A
